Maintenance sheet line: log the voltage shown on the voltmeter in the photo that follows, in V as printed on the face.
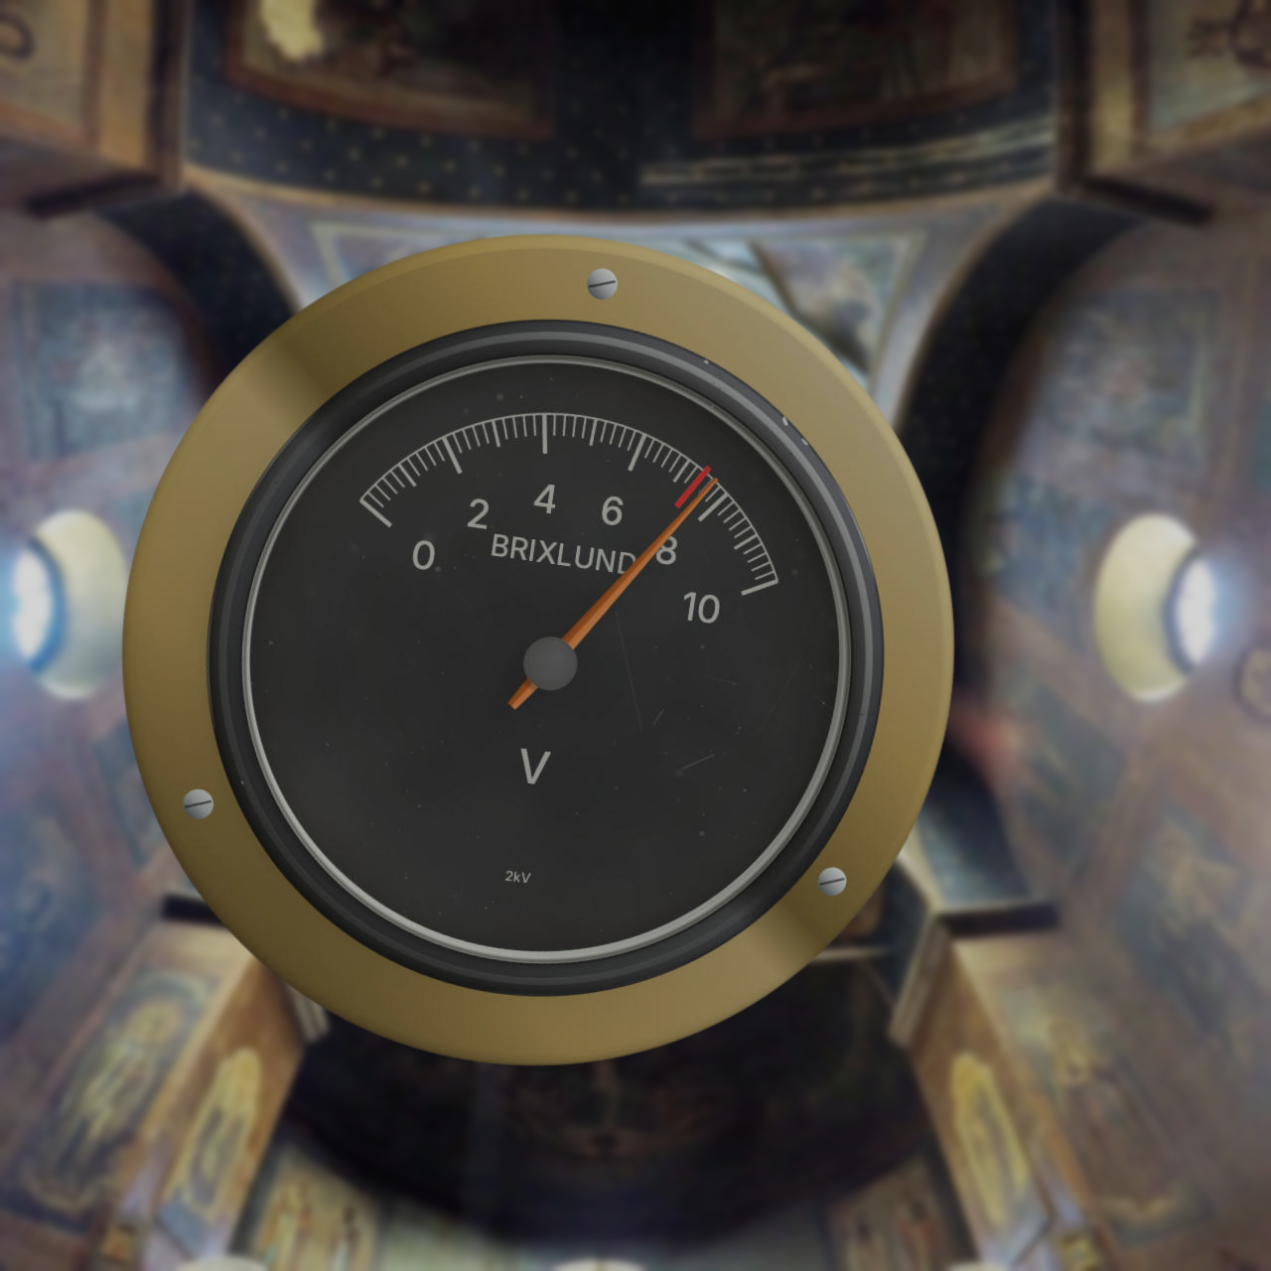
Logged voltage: 7.6 V
